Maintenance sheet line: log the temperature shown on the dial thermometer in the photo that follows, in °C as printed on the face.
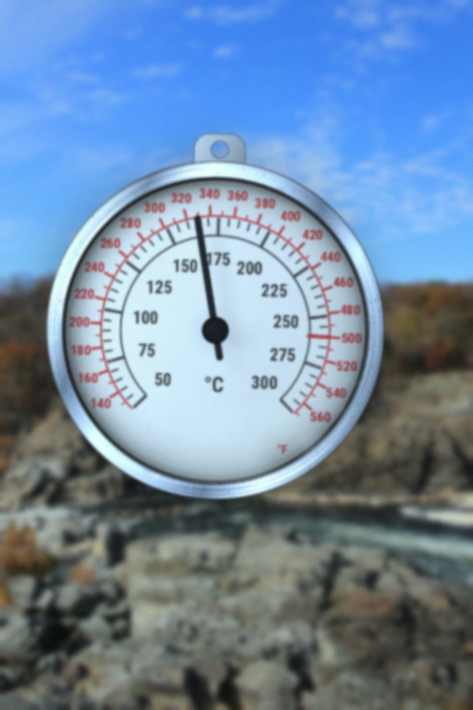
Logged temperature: 165 °C
